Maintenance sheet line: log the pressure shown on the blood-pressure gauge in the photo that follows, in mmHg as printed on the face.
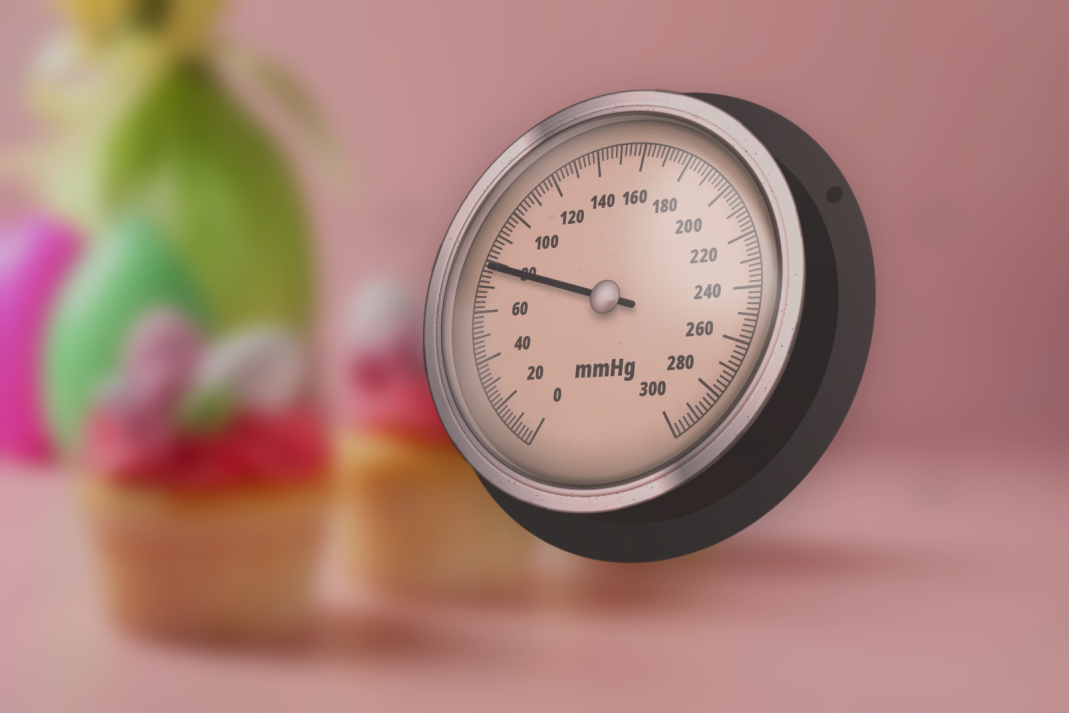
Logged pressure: 78 mmHg
